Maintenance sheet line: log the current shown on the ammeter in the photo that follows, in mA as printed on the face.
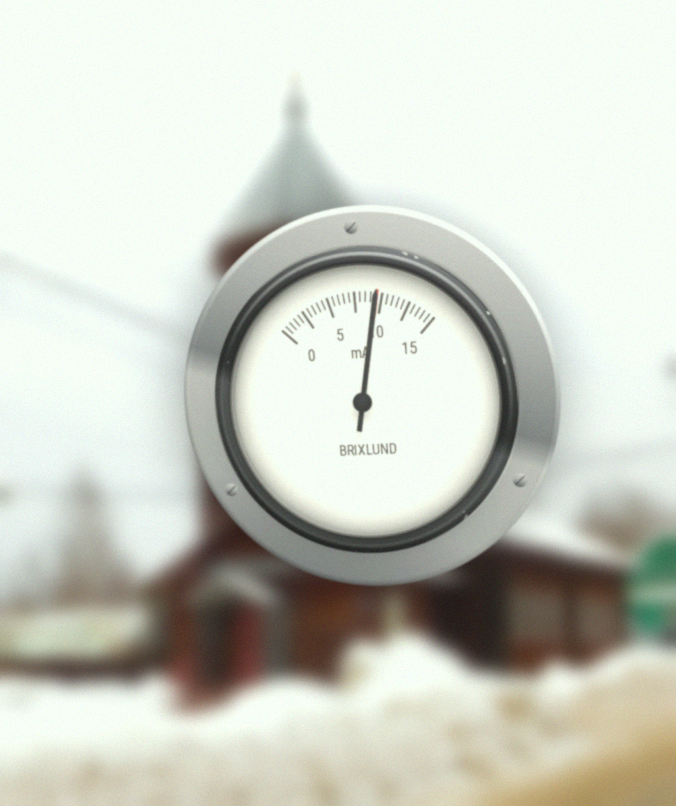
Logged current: 9.5 mA
